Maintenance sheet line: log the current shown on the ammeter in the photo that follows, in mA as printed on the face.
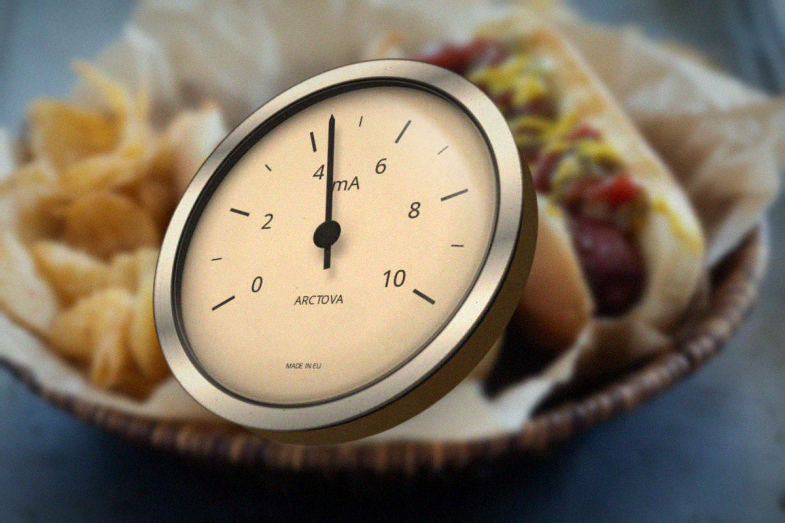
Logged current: 4.5 mA
